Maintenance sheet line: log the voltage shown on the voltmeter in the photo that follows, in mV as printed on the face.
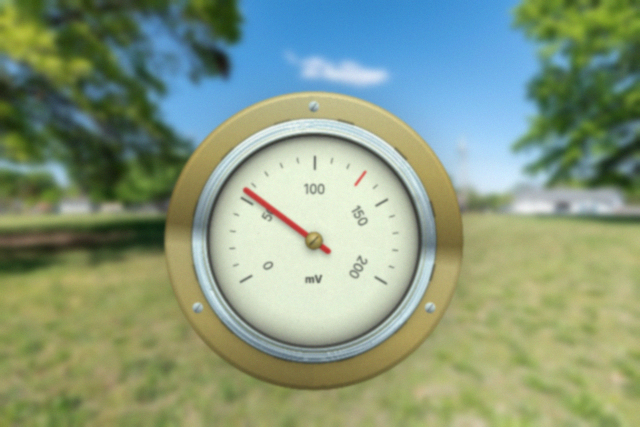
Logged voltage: 55 mV
